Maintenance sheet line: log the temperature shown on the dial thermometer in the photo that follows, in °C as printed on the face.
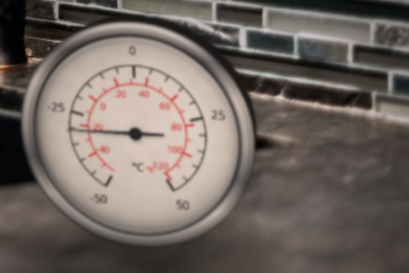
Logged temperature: -30 °C
